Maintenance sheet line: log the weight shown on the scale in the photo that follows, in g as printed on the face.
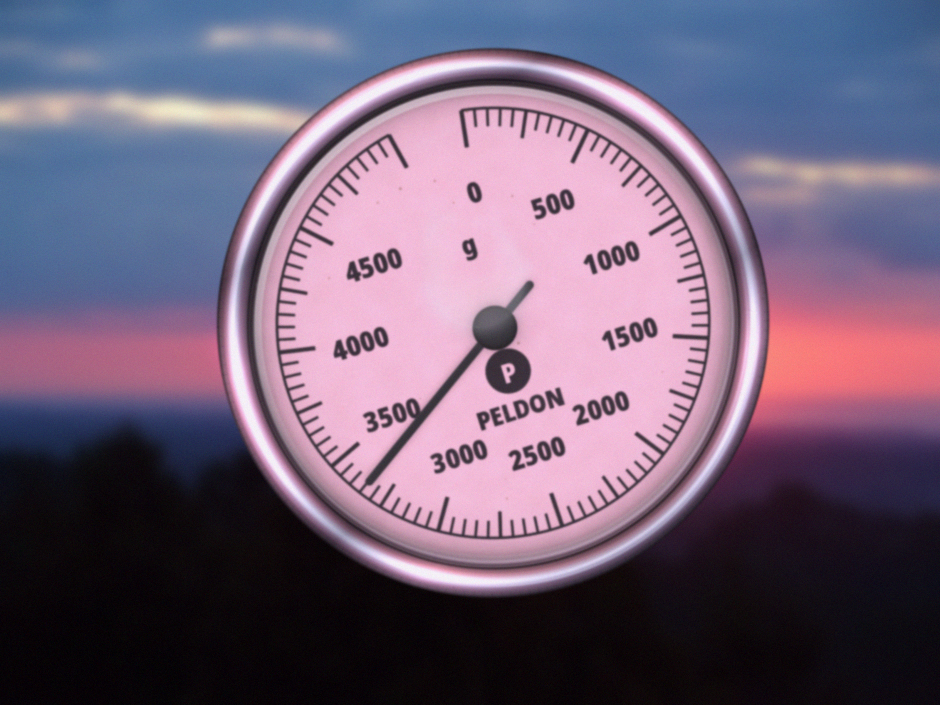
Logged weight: 3350 g
